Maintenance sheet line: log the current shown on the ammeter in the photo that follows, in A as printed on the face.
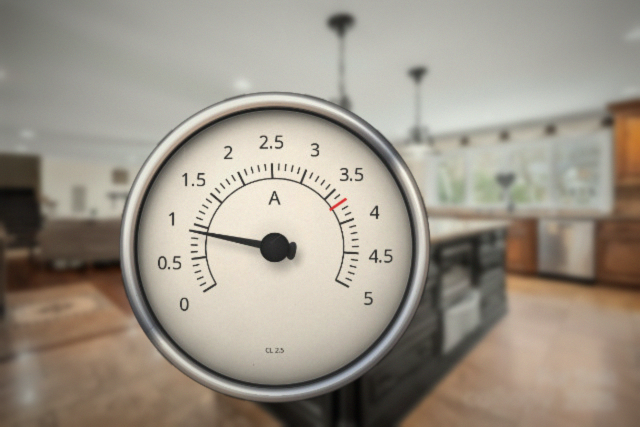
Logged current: 0.9 A
